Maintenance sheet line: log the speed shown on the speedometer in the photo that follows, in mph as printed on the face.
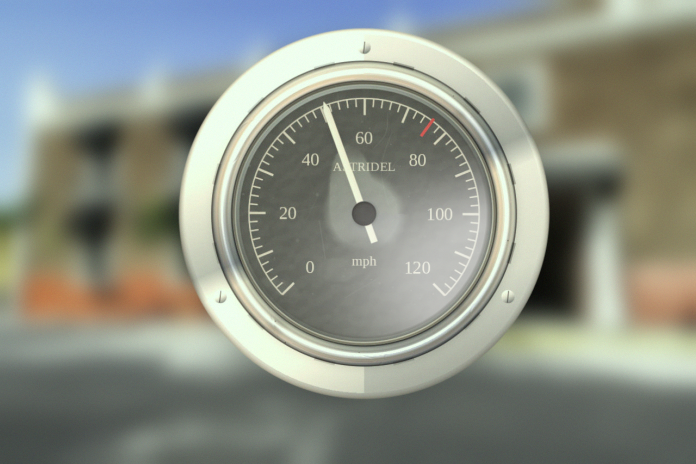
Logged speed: 51 mph
